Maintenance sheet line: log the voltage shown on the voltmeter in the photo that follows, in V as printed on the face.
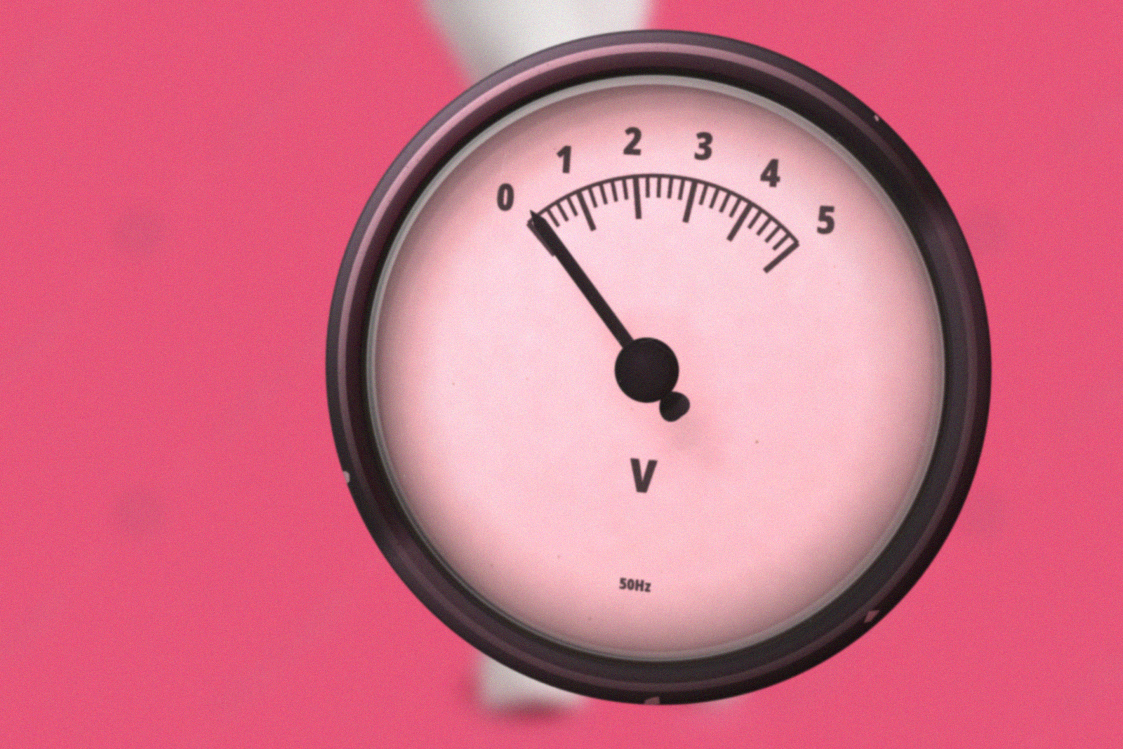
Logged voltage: 0.2 V
